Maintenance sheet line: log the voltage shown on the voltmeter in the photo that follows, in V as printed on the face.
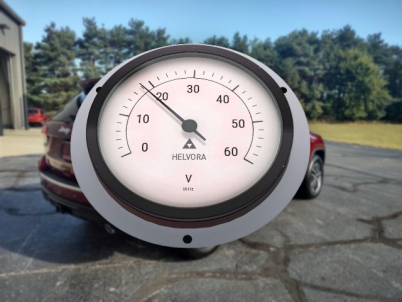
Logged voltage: 18 V
